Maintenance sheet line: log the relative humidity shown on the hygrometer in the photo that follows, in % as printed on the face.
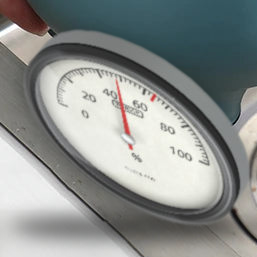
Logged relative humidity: 50 %
